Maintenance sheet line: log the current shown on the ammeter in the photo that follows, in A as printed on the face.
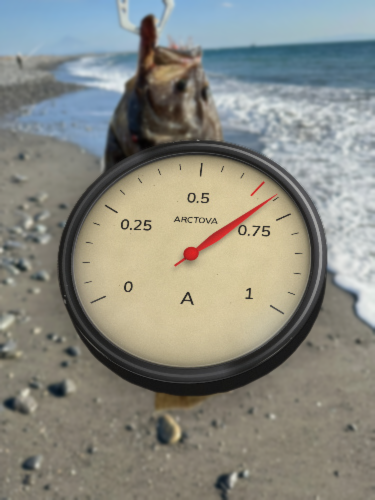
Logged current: 0.7 A
